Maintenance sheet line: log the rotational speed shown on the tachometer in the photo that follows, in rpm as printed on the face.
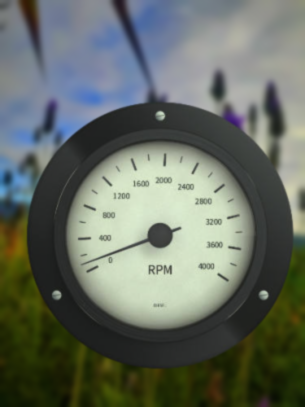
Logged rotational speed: 100 rpm
